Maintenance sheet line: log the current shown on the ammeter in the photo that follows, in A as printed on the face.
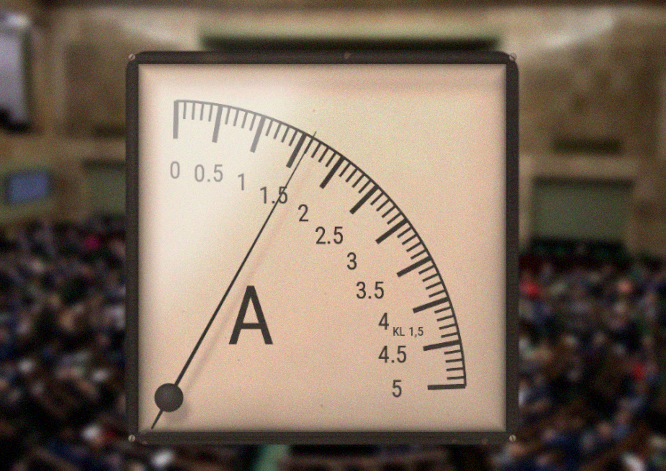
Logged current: 1.6 A
